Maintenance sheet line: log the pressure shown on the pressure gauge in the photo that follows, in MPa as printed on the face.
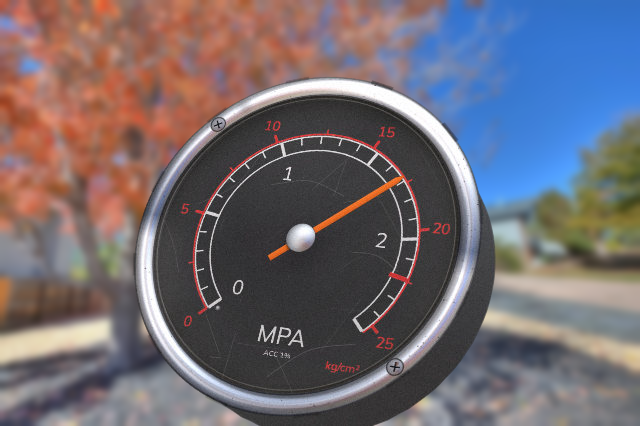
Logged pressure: 1.7 MPa
